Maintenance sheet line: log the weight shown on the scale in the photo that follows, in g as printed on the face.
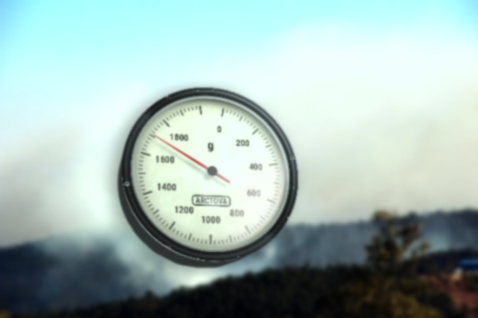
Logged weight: 1700 g
